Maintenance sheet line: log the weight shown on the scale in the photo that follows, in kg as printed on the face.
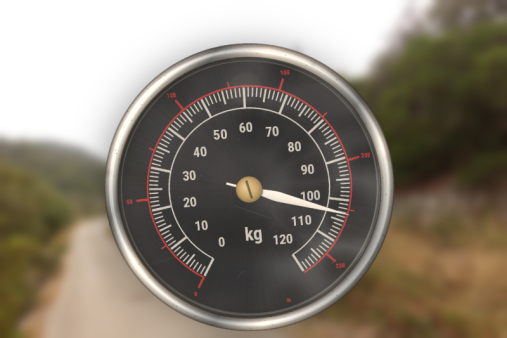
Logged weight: 103 kg
